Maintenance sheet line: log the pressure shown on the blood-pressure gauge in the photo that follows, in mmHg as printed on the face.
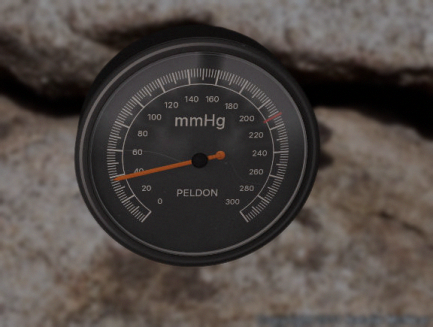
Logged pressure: 40 mmHg
